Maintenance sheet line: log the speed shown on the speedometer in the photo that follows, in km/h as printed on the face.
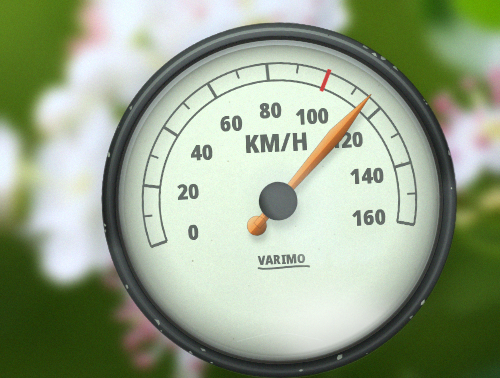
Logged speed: 115 km/h
